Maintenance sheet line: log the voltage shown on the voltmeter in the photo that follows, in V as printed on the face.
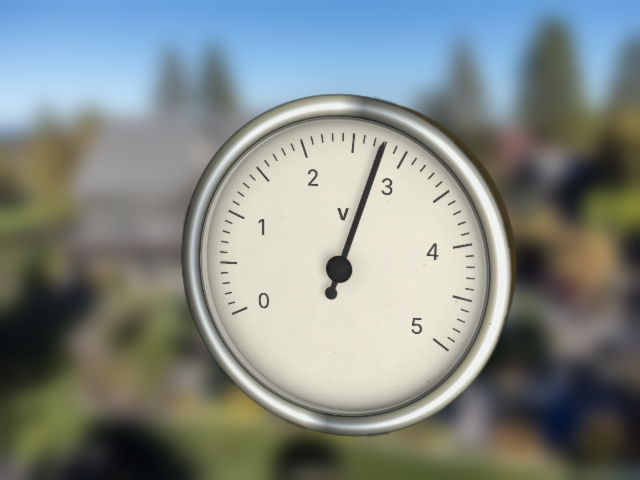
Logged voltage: 2.8 V
